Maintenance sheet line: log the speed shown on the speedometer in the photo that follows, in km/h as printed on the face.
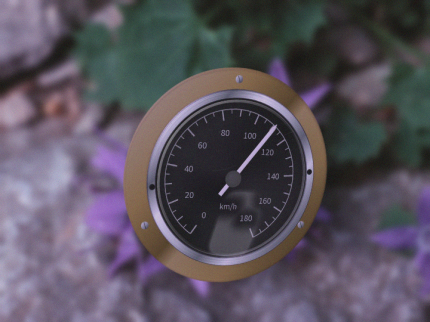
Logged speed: 110 km/h
